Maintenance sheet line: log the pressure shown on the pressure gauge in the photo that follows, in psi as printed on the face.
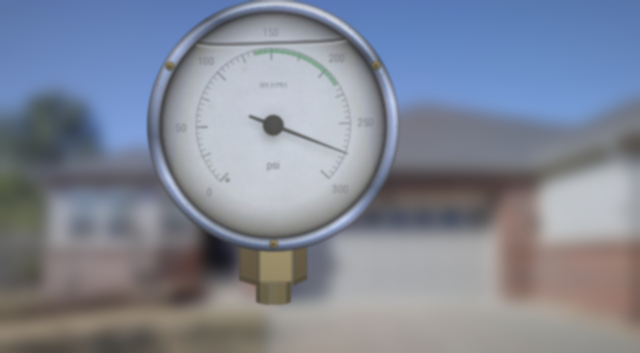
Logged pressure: 275 psi
